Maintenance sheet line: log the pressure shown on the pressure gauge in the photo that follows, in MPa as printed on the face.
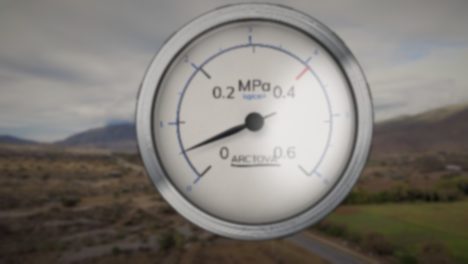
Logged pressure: 0.05 MPa
